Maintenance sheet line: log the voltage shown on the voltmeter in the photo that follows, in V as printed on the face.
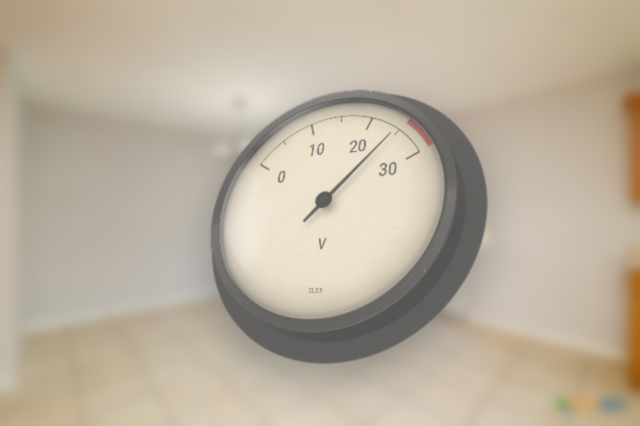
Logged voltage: 25 V
